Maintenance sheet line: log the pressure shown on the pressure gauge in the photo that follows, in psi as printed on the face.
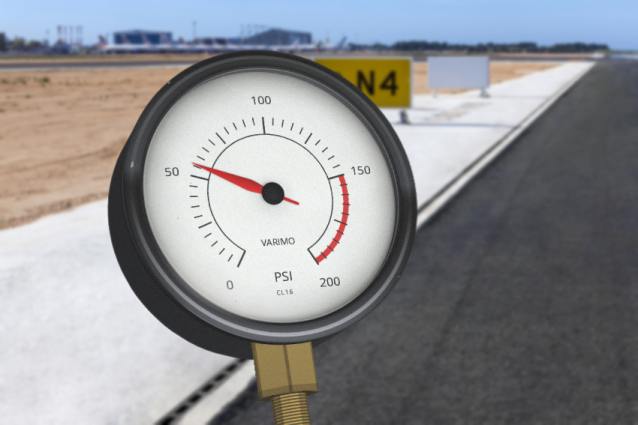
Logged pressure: 55 psi
